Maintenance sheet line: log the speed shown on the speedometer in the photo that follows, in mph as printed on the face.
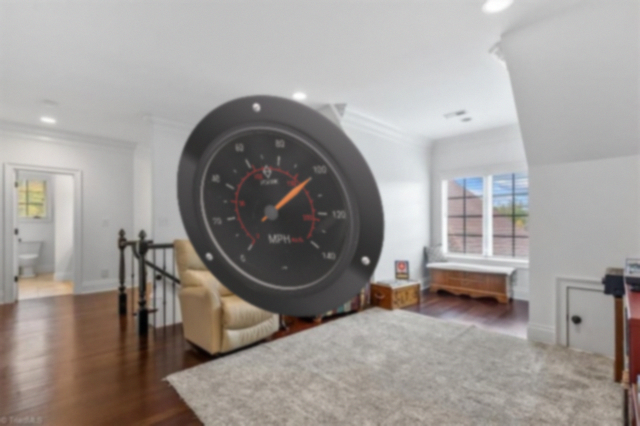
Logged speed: 100 mph
